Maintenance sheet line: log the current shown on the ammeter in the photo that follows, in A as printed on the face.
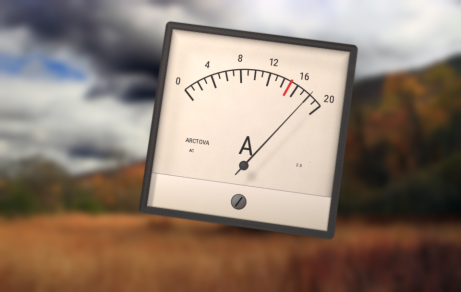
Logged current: 18 A
